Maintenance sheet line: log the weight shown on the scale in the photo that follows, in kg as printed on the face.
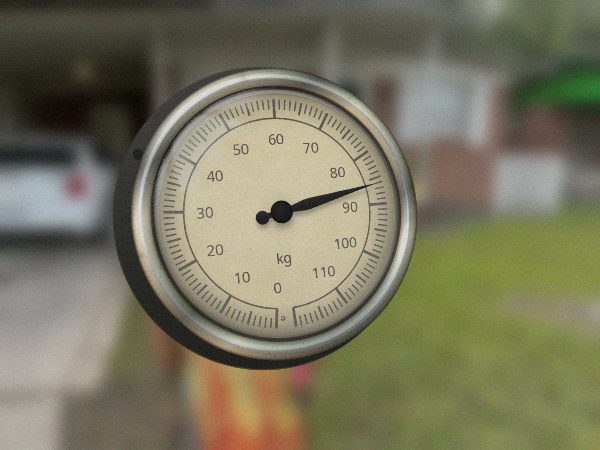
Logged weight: 86 kg
